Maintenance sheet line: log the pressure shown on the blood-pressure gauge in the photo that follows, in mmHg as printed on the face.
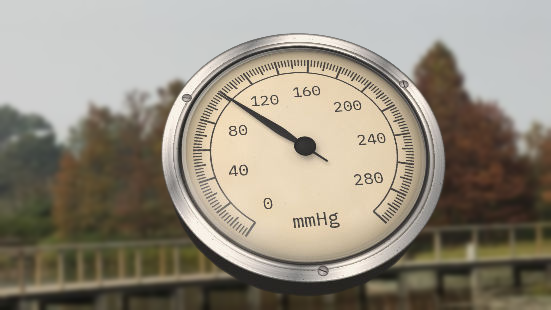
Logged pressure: 100 mmHg
